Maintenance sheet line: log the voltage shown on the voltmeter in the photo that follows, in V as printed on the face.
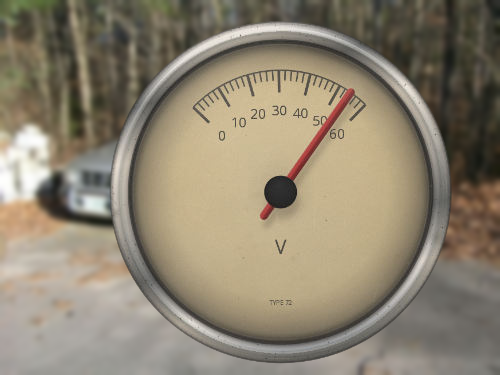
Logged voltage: 54 V
